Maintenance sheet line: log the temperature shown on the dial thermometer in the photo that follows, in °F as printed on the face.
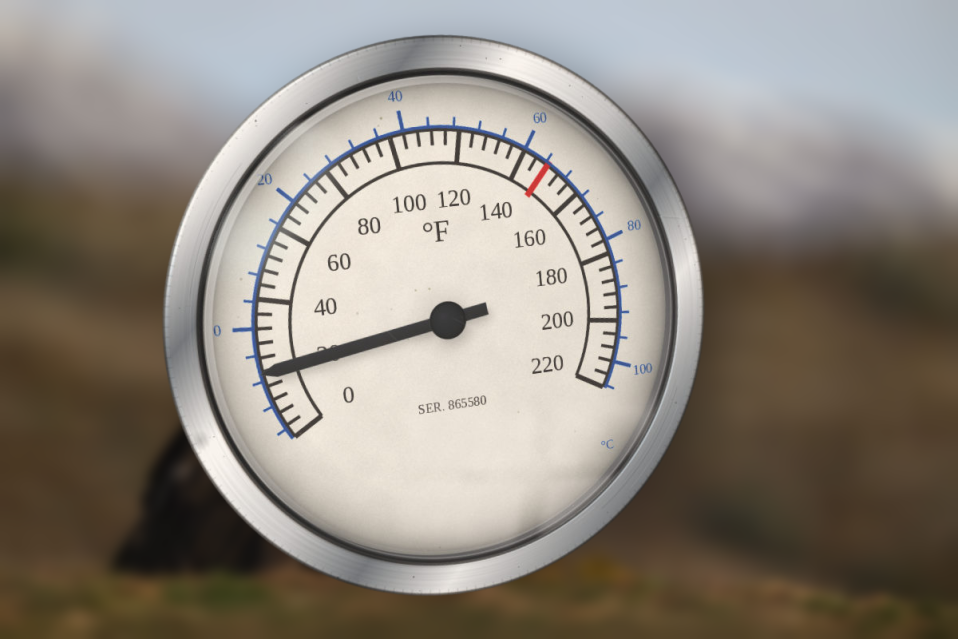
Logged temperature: 20 °F
